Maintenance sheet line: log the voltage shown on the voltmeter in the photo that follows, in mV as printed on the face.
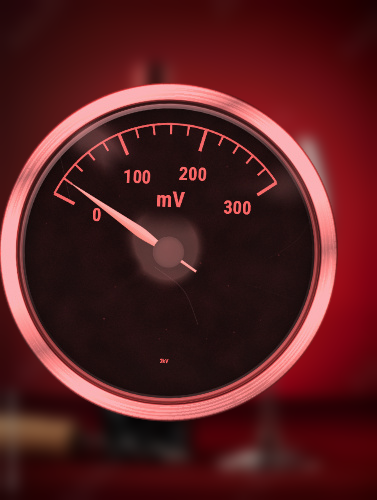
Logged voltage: 20 mV
